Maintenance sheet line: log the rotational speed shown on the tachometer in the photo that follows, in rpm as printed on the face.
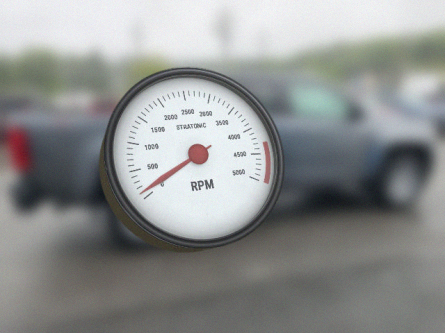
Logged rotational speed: 100 rpm
